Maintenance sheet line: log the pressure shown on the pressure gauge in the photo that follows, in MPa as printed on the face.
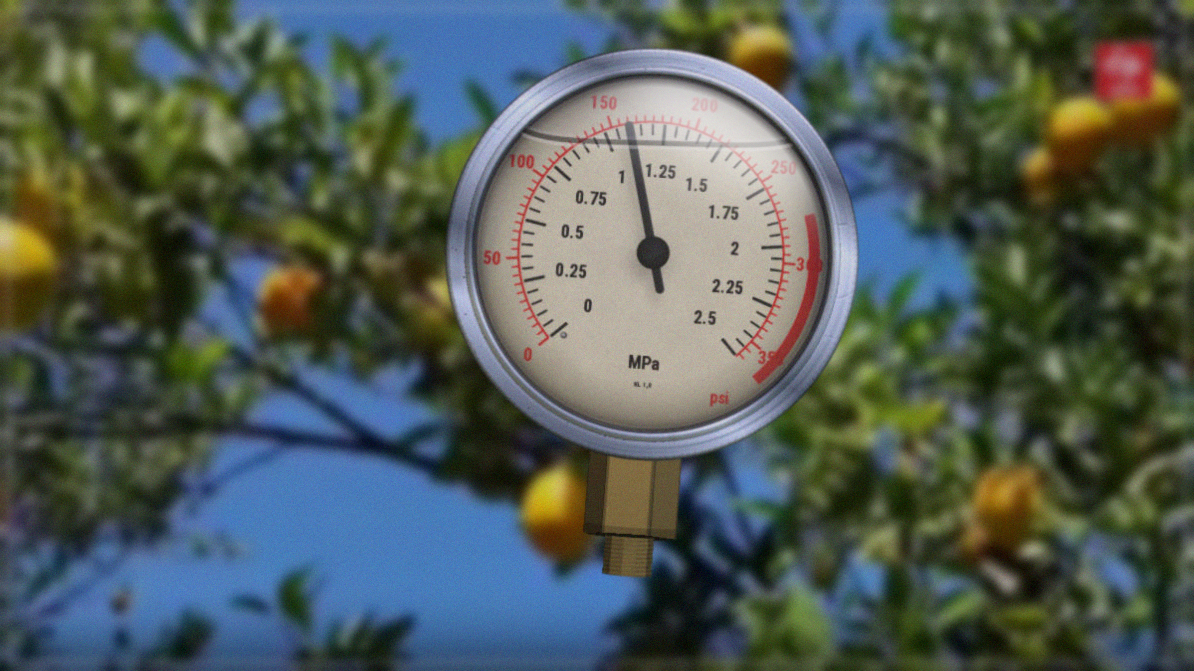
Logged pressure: 1.1 MPa
